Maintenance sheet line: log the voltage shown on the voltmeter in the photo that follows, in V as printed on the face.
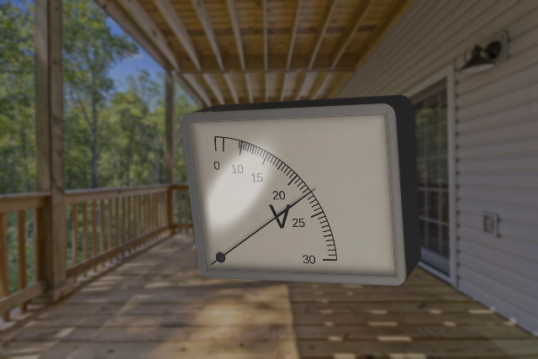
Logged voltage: 22.5 V
